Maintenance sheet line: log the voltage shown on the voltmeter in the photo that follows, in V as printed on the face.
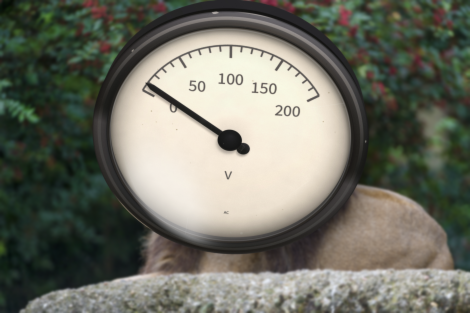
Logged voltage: 10 V
